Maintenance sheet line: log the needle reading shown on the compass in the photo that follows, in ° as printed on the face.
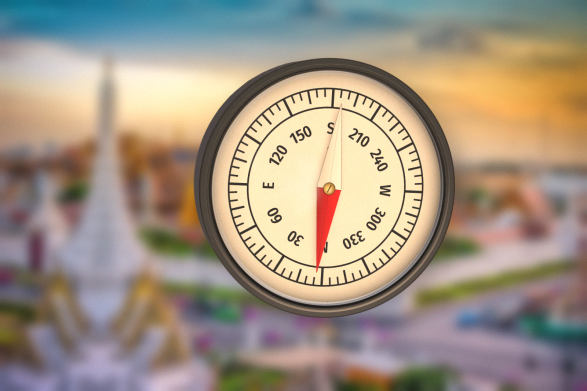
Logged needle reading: 5 °
